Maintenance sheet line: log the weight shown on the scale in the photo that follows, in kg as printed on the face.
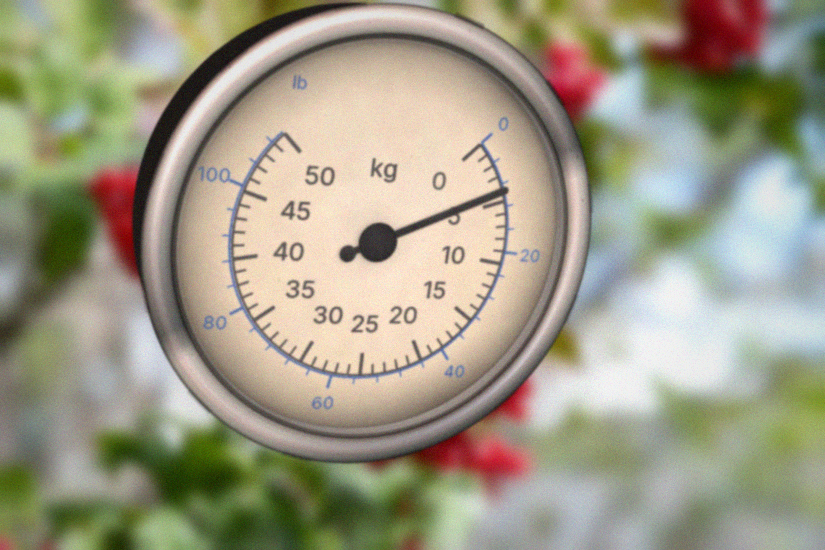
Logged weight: 4 kg
